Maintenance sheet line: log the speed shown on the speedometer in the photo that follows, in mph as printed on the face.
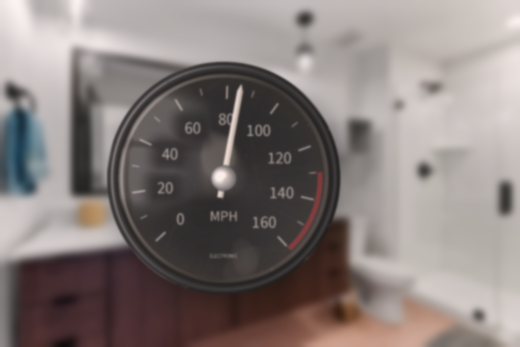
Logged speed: 85 mph
